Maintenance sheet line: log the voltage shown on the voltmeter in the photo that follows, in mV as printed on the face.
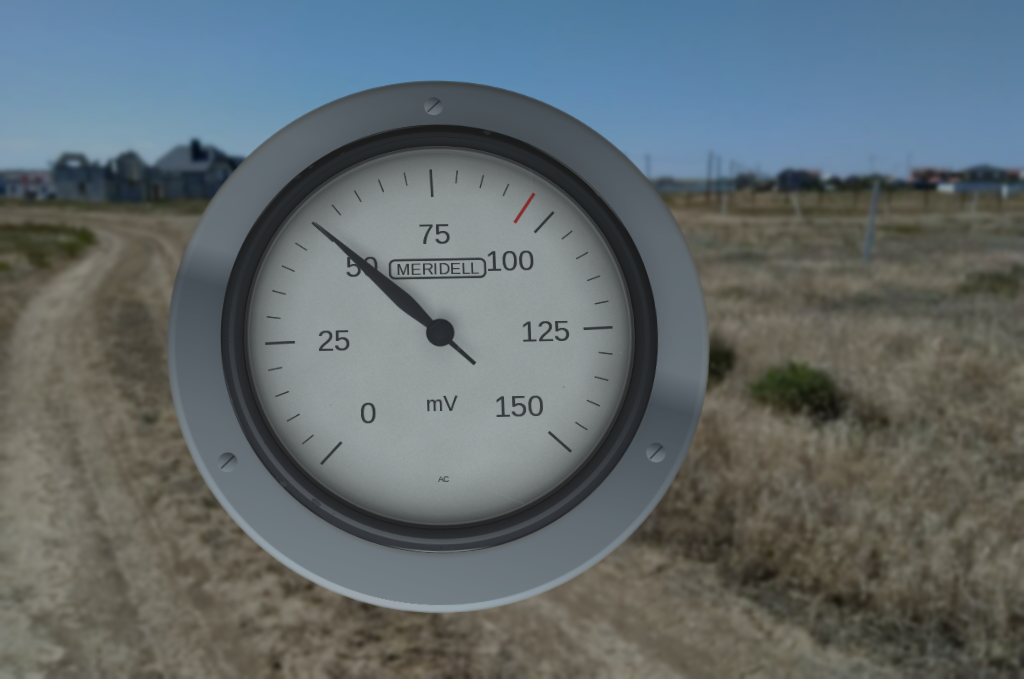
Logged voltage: 50 mV
